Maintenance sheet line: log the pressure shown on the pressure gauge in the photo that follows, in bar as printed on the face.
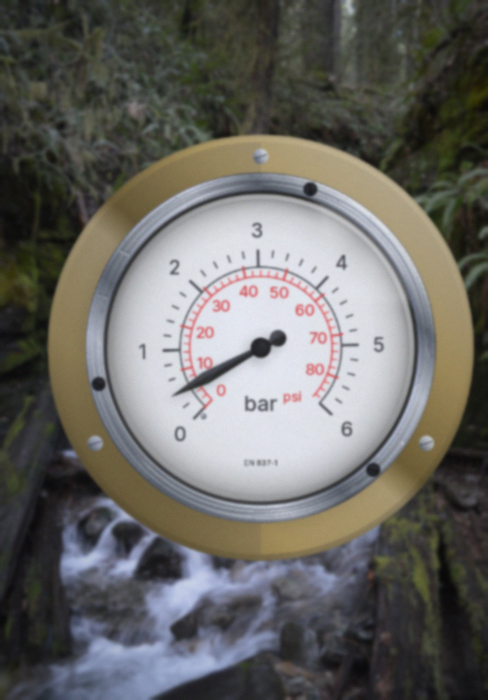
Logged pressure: 0.4 bar
